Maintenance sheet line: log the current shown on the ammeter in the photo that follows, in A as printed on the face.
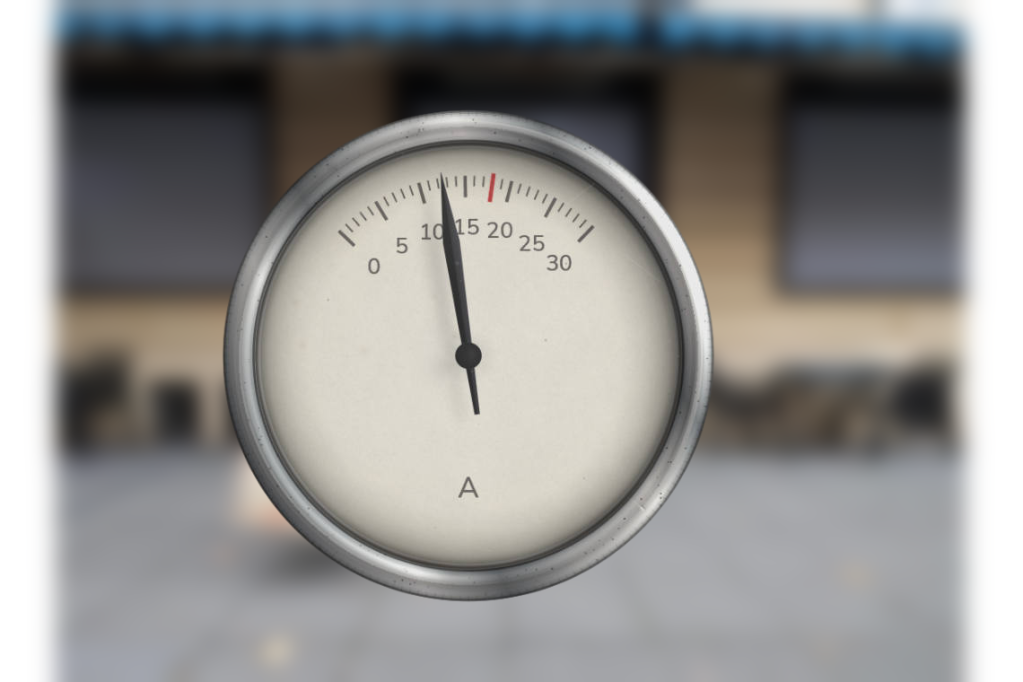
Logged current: 12.5 A
